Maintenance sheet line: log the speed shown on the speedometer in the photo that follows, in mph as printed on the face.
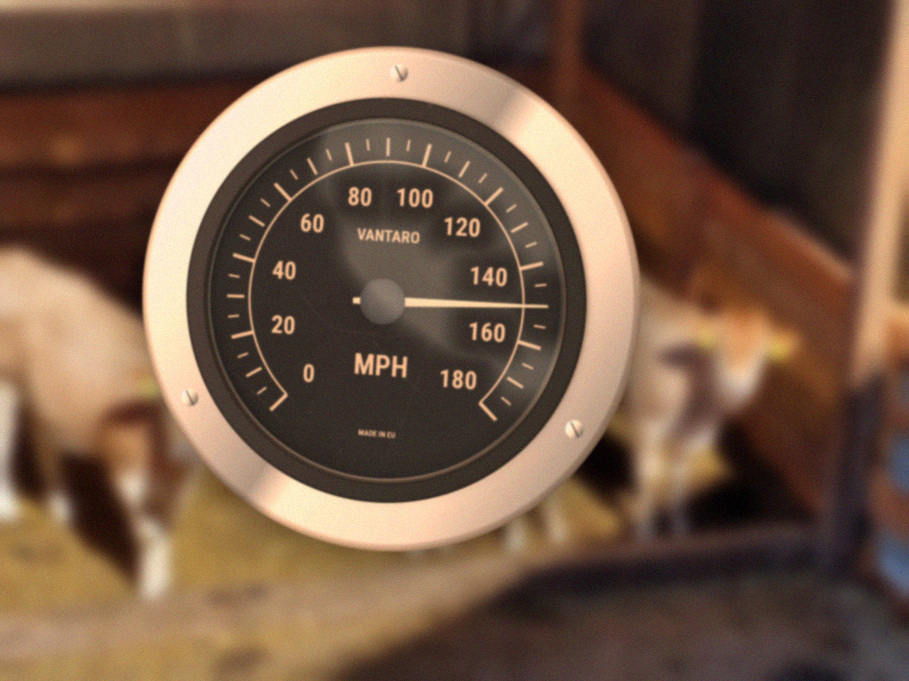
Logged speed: 150 mph
